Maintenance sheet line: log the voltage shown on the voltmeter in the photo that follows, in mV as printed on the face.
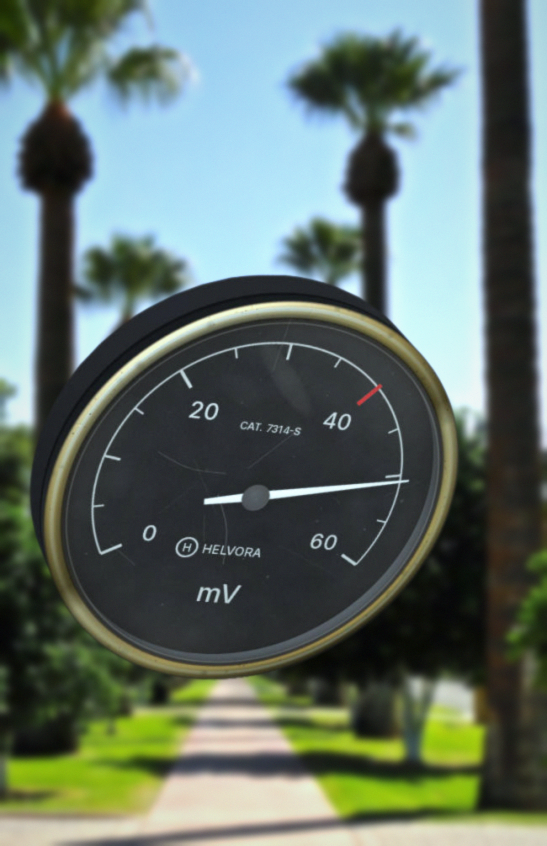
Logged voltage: 50 mV
